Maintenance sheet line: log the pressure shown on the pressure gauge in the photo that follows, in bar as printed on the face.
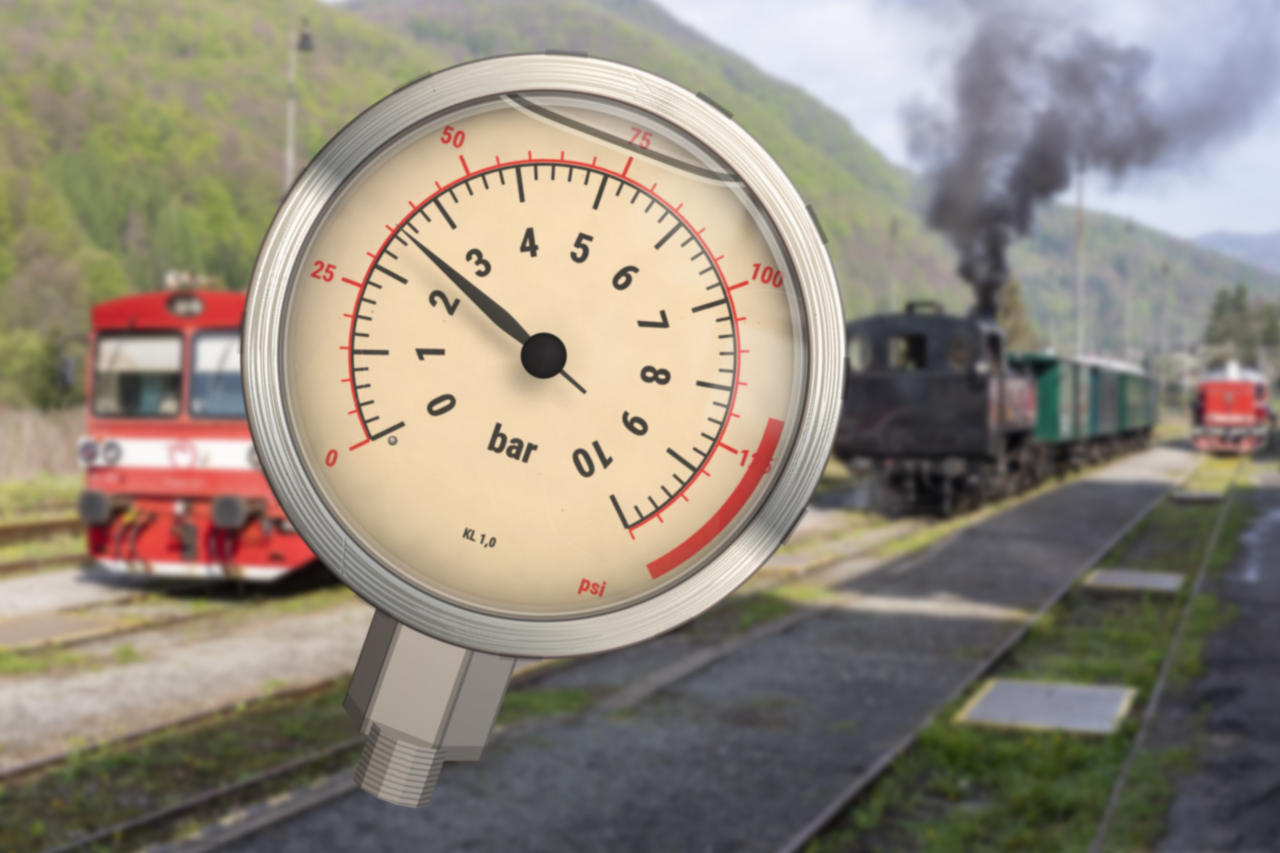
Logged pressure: 2.5 bar
